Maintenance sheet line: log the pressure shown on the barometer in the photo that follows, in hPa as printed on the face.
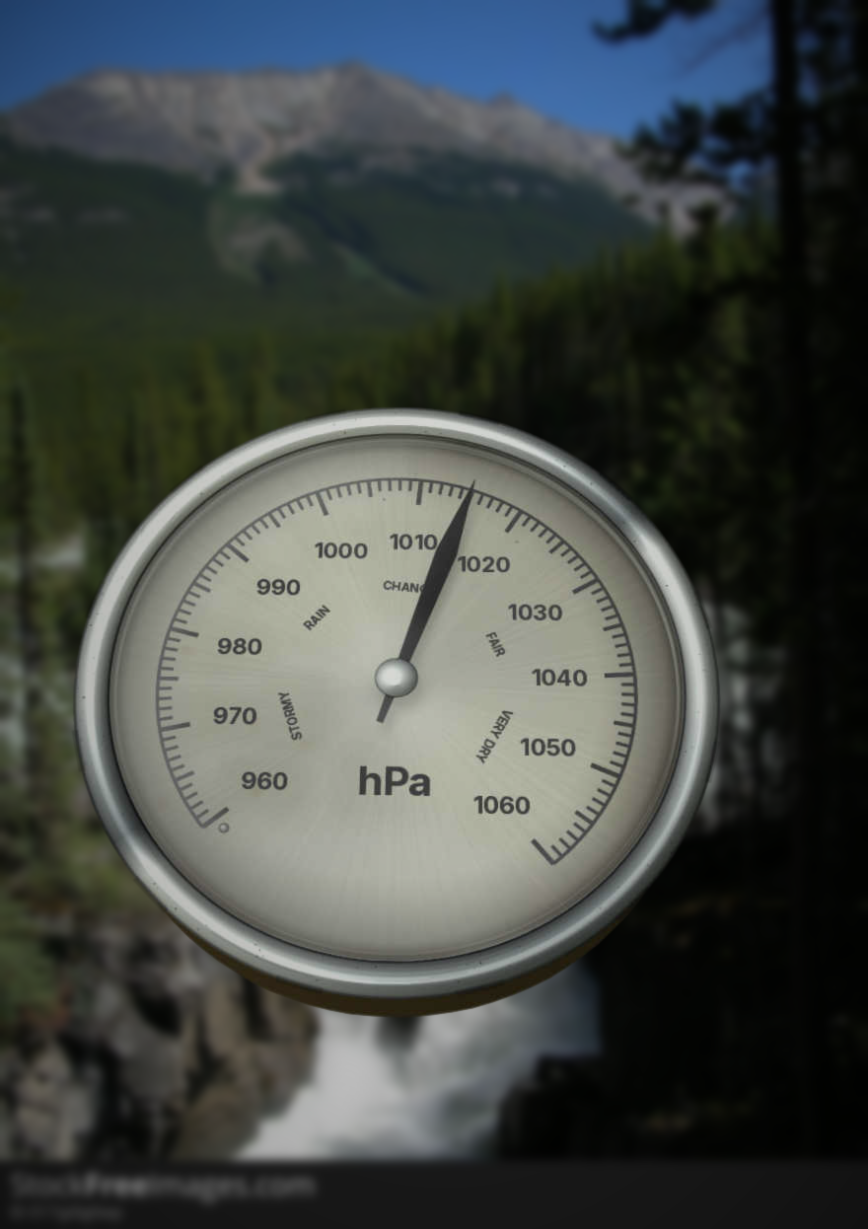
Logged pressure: 1015 hPa
